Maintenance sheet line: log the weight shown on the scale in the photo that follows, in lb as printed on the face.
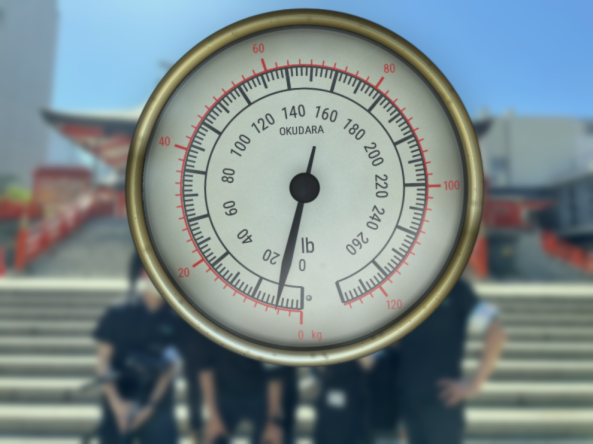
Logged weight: 10 lb
